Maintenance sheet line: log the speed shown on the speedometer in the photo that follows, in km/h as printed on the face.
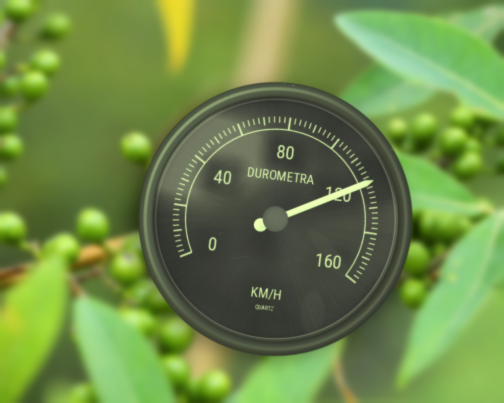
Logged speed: 120 km/h
